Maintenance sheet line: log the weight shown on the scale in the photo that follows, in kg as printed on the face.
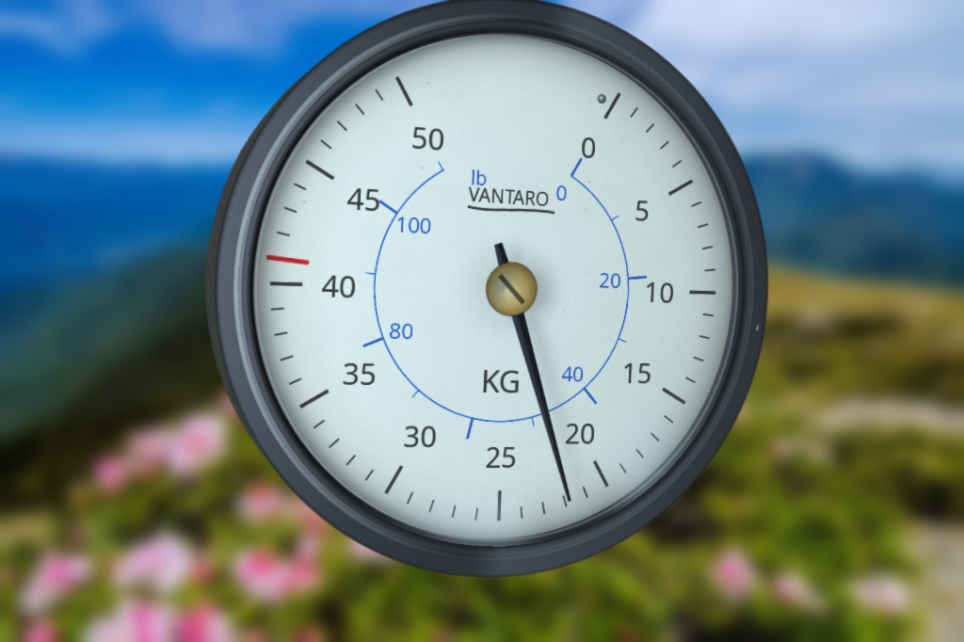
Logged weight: 22 kg
